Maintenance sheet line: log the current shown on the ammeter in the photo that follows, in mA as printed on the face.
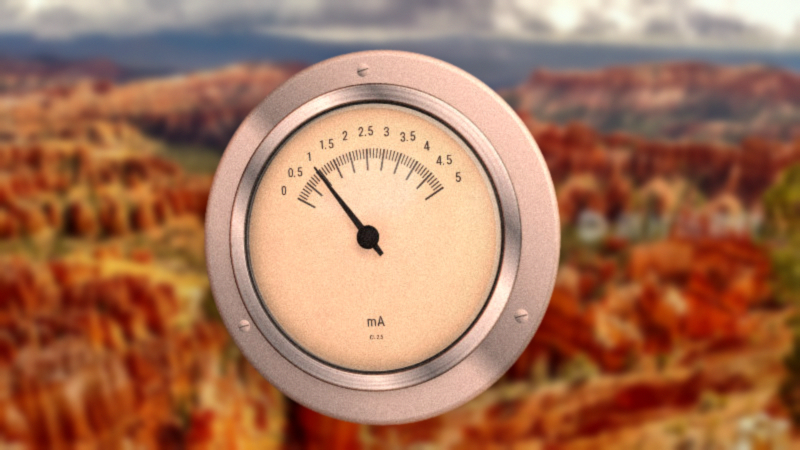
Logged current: 1 mA
